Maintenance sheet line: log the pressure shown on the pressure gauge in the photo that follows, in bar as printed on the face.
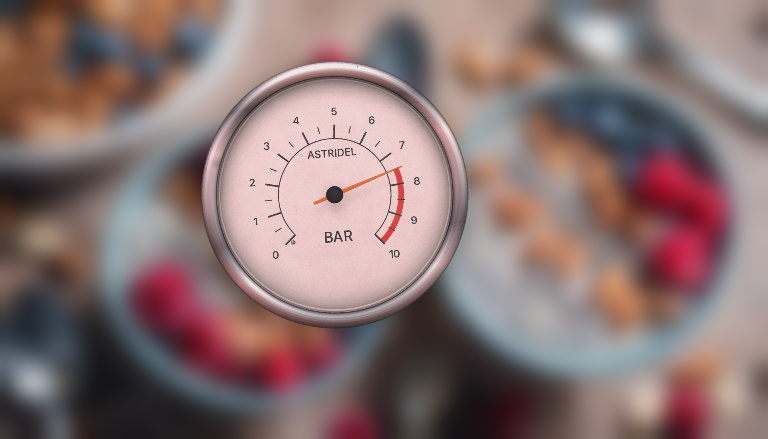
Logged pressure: 7.5 bar
